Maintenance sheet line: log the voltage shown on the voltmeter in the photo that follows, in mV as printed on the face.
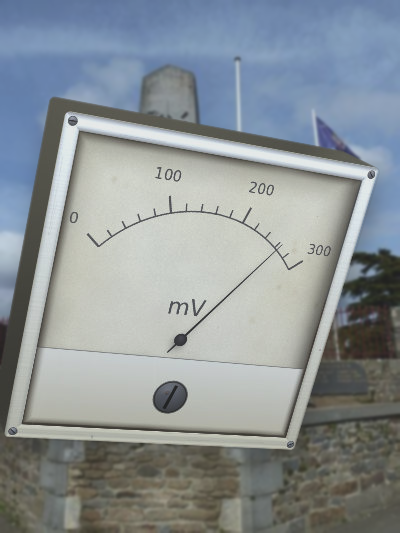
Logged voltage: 260 mV
